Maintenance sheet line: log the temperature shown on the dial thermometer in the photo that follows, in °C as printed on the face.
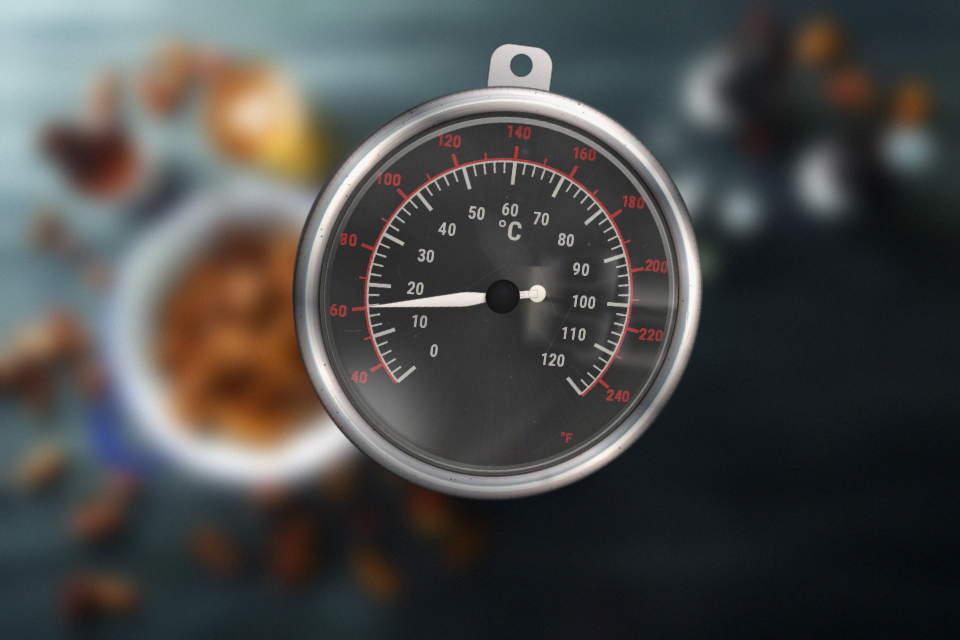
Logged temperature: 16 °C
